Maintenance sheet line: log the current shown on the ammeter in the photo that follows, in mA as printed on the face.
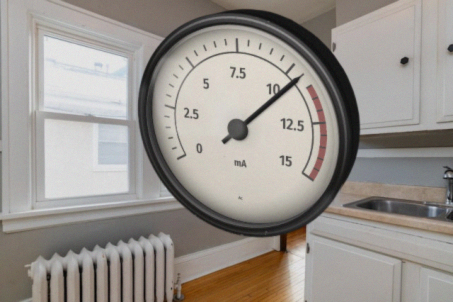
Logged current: 10.5 mA
